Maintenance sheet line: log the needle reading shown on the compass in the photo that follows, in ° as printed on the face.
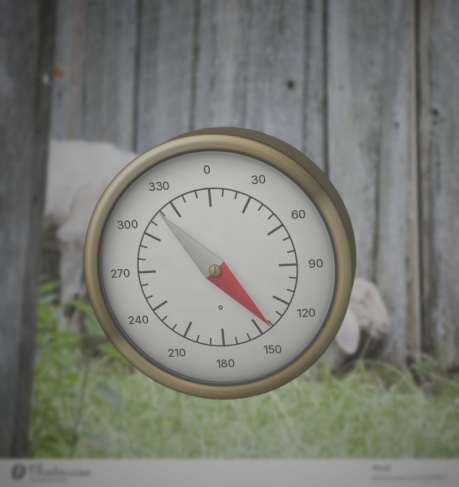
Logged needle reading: 140 °
